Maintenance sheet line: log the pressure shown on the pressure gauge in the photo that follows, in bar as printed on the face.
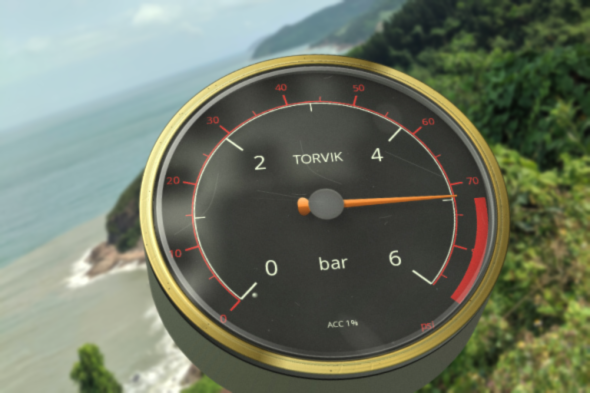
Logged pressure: 5 bar
